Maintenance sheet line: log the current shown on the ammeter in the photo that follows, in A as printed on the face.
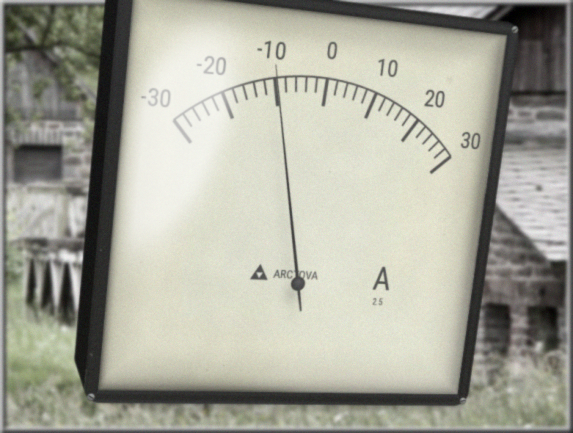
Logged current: -10 A
